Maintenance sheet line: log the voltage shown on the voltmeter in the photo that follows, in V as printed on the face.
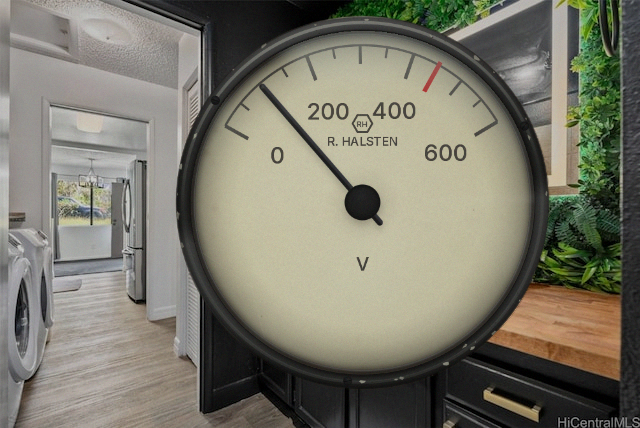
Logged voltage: 100 V
